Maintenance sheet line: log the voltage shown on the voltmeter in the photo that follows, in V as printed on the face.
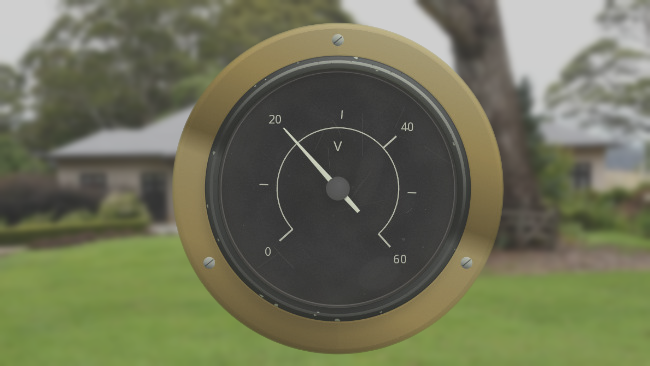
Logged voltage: 20 V
